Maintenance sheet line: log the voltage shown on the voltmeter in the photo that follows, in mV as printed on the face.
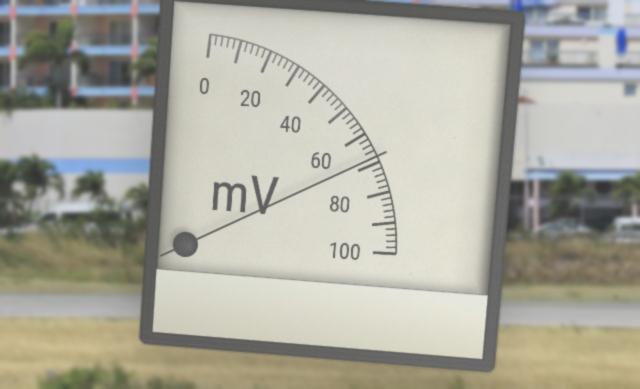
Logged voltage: 68 mV
